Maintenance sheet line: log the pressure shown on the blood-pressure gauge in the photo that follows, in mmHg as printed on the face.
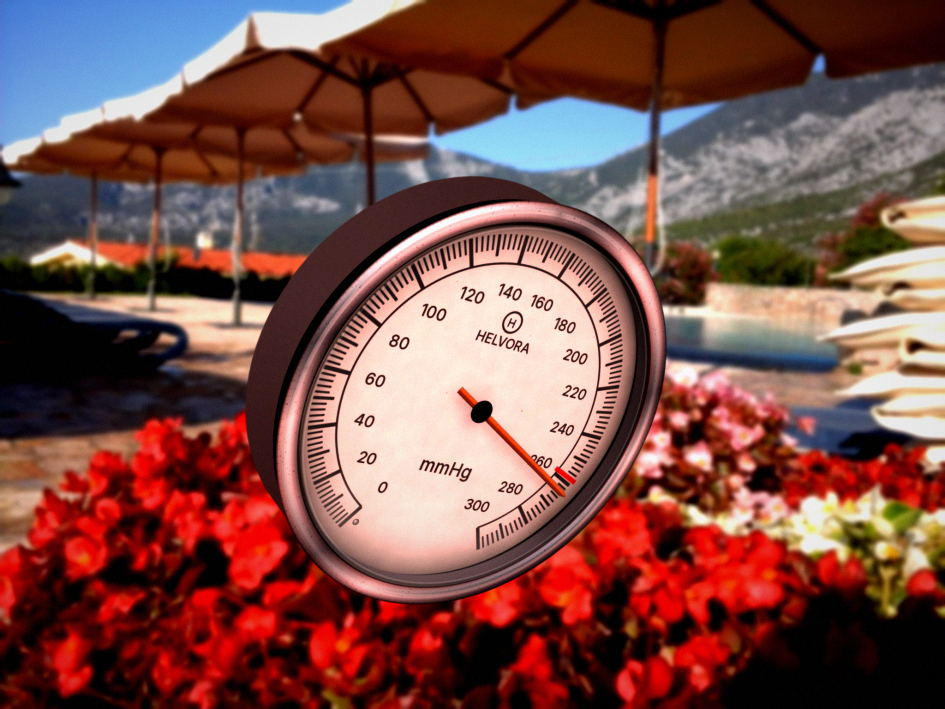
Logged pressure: 264 mmHg
